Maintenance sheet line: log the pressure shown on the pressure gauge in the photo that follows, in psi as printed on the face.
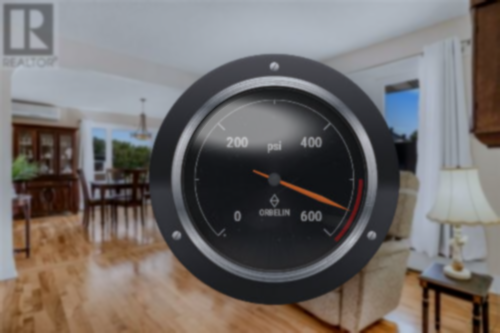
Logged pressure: 550 psi
